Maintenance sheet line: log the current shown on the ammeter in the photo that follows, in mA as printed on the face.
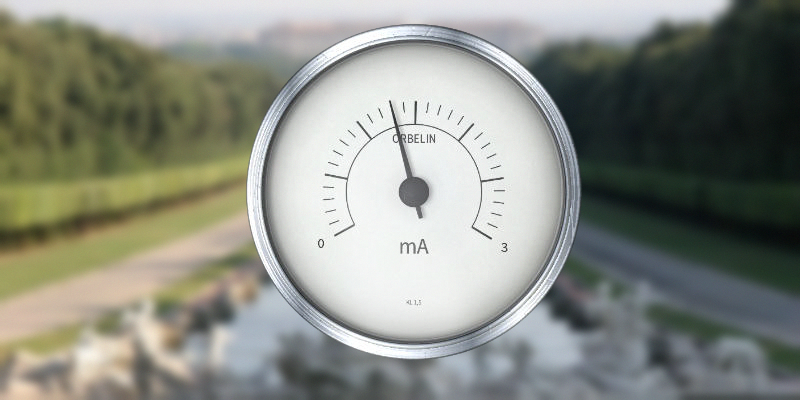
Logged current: 1.3 mA
